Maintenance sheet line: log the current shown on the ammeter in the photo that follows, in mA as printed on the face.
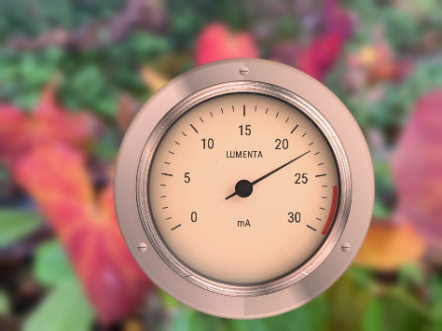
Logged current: 22.5 mA
